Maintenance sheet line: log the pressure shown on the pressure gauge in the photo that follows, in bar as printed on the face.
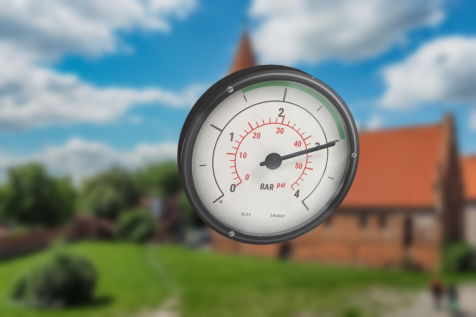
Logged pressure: 3 bar
